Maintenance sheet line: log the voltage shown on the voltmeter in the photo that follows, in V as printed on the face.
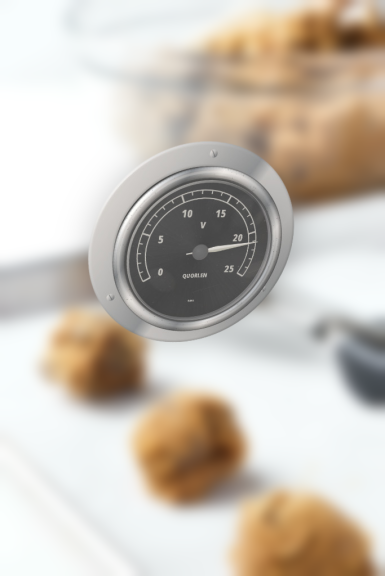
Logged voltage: 21 V
